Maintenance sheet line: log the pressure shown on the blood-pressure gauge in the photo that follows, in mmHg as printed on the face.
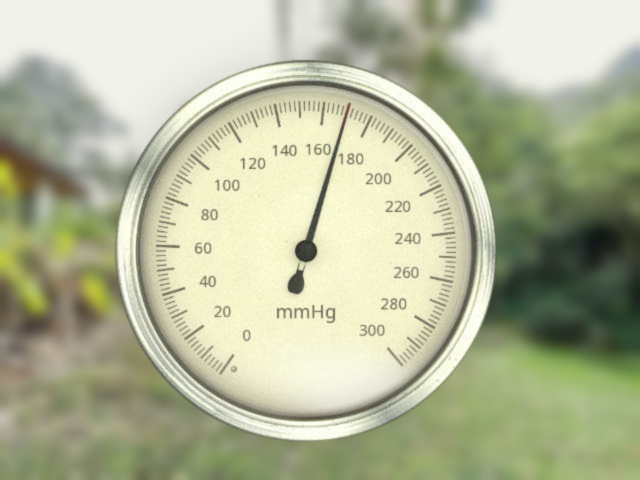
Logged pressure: 170 mmHg
